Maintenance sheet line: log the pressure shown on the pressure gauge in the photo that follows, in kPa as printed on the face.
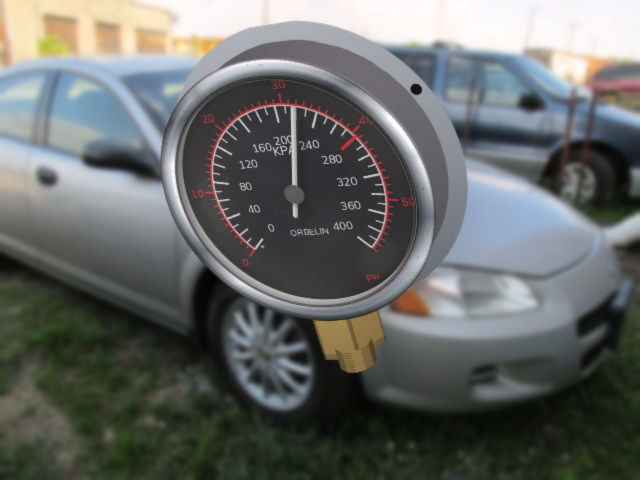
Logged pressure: 220 kPa
